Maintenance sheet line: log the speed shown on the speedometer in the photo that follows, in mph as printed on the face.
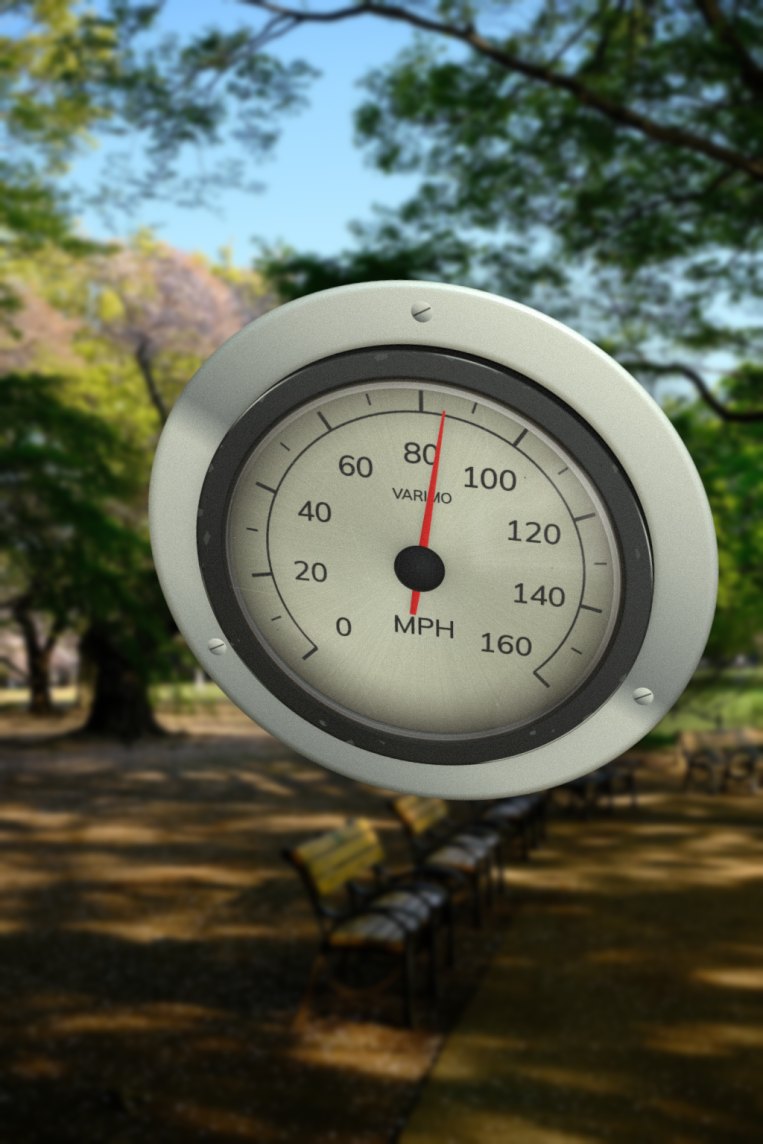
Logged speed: 85 mph
